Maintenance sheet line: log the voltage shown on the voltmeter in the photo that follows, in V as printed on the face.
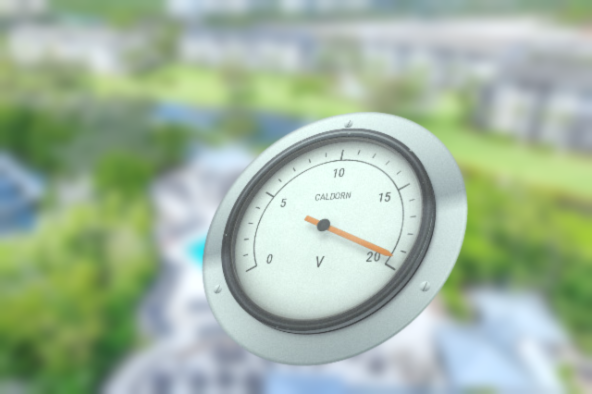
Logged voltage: 19.5 V
